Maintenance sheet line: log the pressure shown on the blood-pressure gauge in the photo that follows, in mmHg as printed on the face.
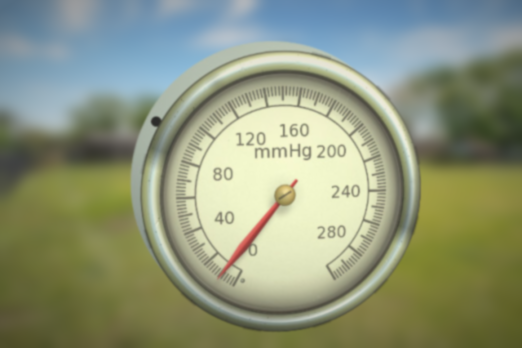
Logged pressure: 10 mmHg
